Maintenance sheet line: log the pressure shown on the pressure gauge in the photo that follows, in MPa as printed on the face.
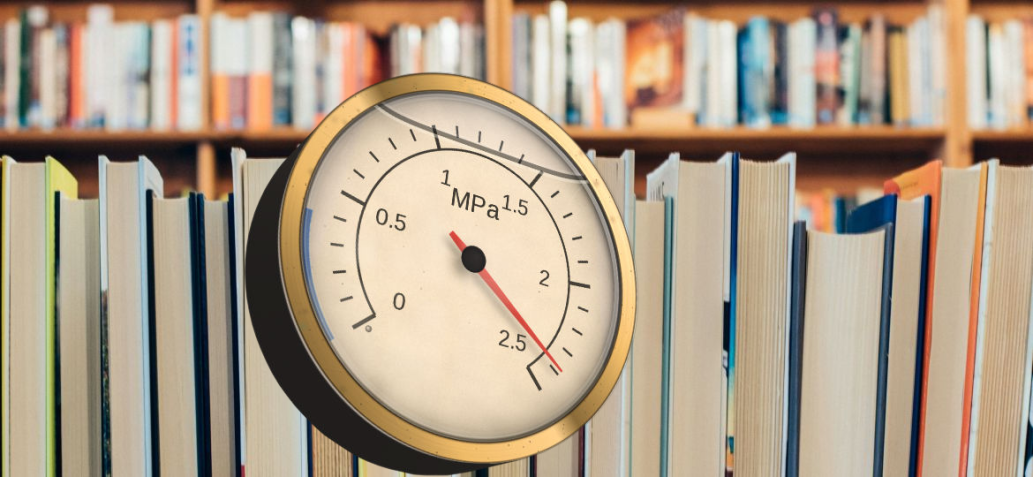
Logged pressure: 2.4 MPa
